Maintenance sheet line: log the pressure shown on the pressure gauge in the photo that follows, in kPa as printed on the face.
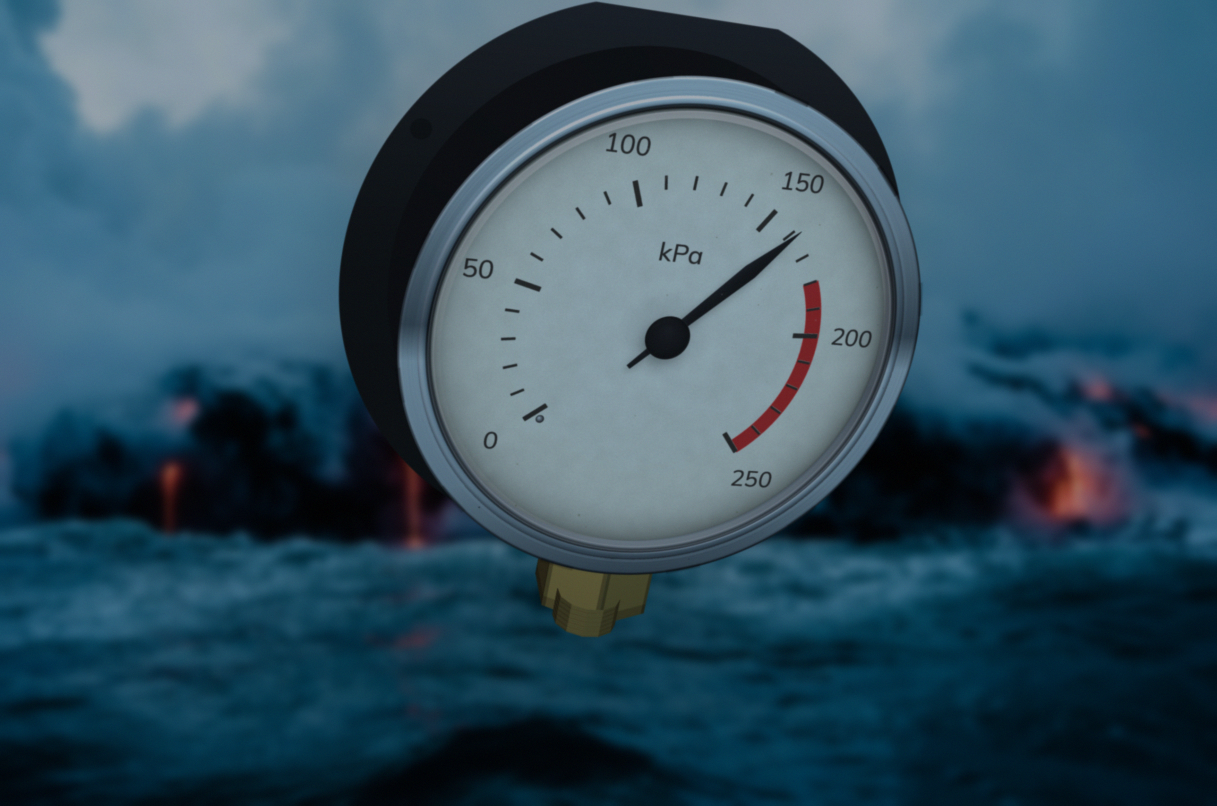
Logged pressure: 160 kPa
